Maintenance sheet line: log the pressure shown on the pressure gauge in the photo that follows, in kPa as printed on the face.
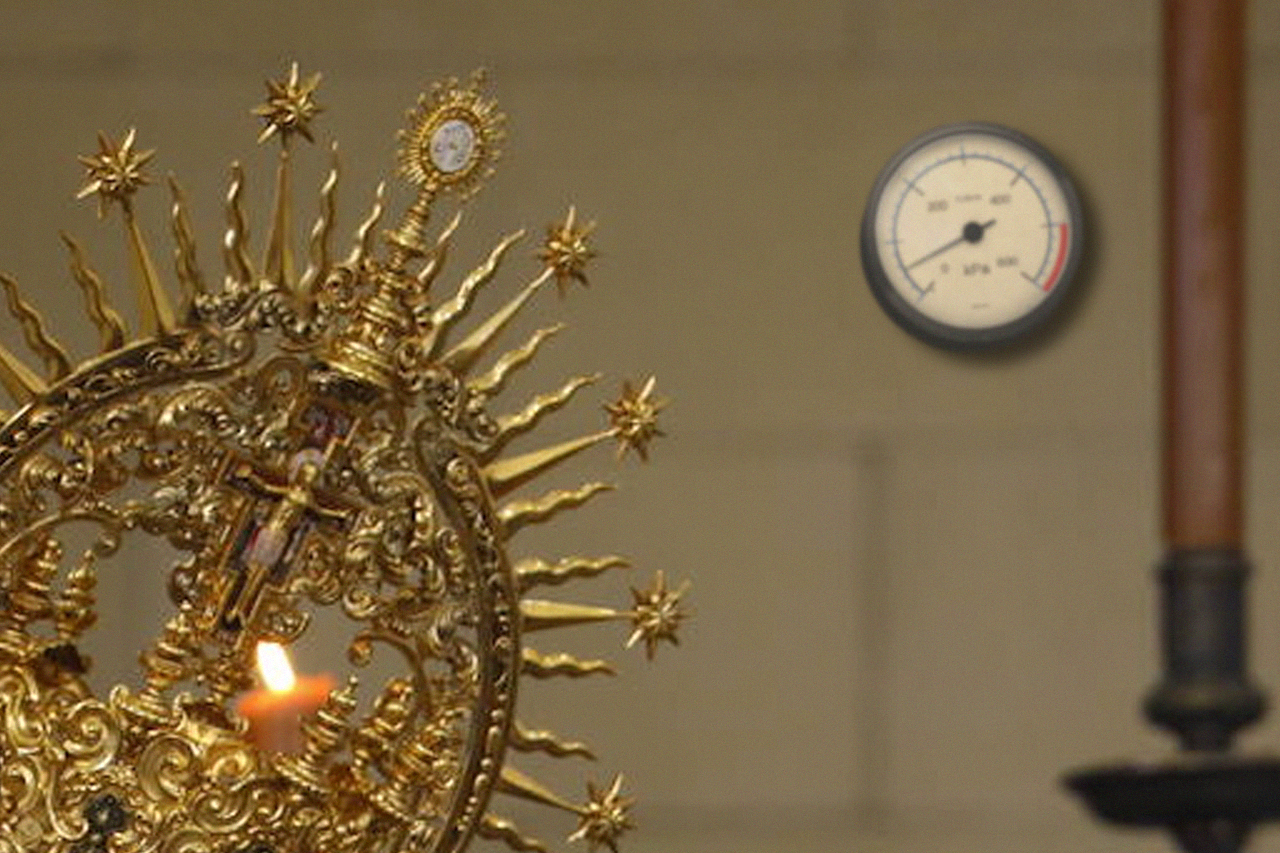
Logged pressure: 50 kPa
